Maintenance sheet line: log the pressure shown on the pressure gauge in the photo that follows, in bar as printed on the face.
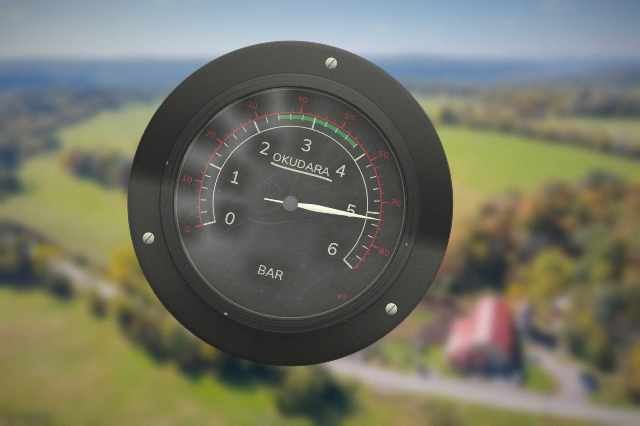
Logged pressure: 5.1 bar
